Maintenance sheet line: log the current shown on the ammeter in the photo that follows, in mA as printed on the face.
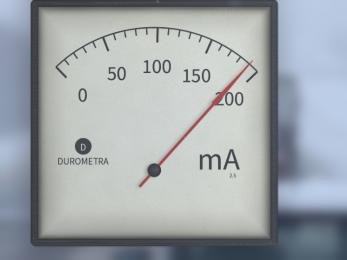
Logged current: 190 mA
